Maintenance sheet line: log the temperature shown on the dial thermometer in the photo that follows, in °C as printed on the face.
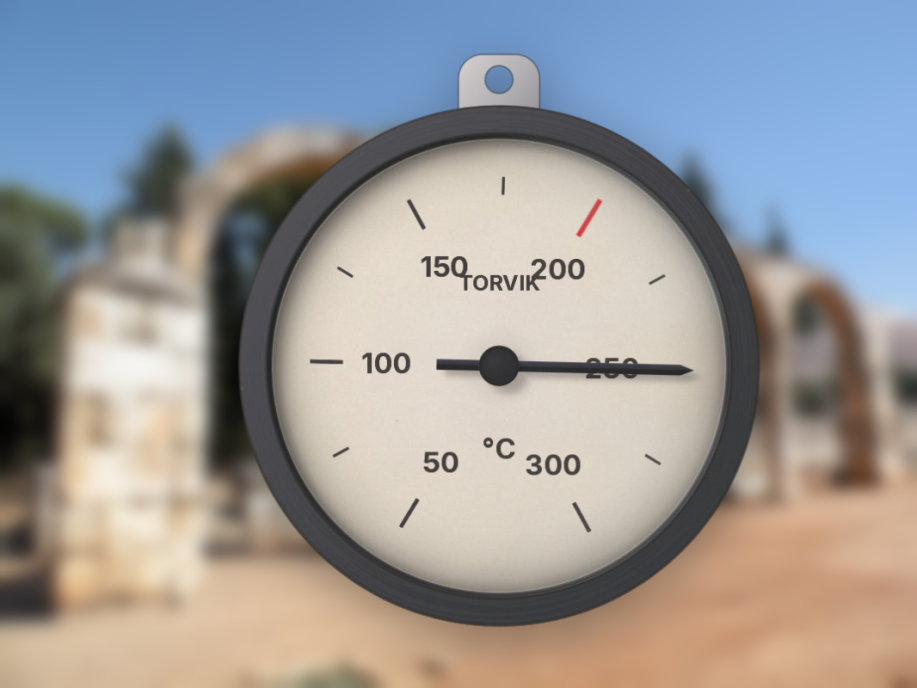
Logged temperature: 250 °C
